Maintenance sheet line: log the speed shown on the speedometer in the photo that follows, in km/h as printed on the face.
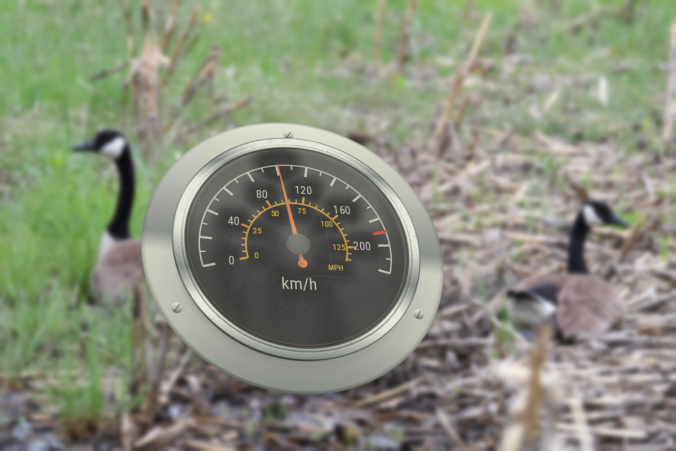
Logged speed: 100 km/h
